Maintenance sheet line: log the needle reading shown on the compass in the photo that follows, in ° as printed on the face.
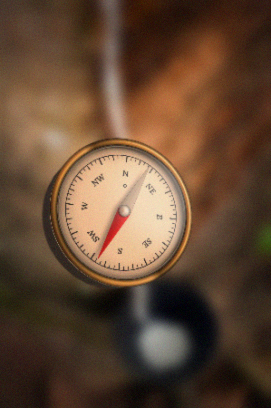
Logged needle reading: 205 °
